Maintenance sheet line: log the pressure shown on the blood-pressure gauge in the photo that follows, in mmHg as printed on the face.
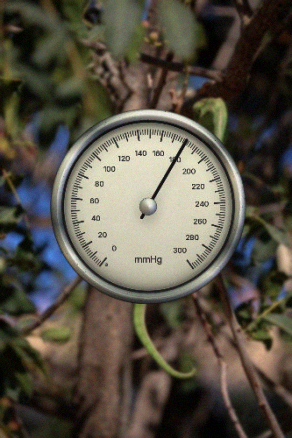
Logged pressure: 180 mmHg
